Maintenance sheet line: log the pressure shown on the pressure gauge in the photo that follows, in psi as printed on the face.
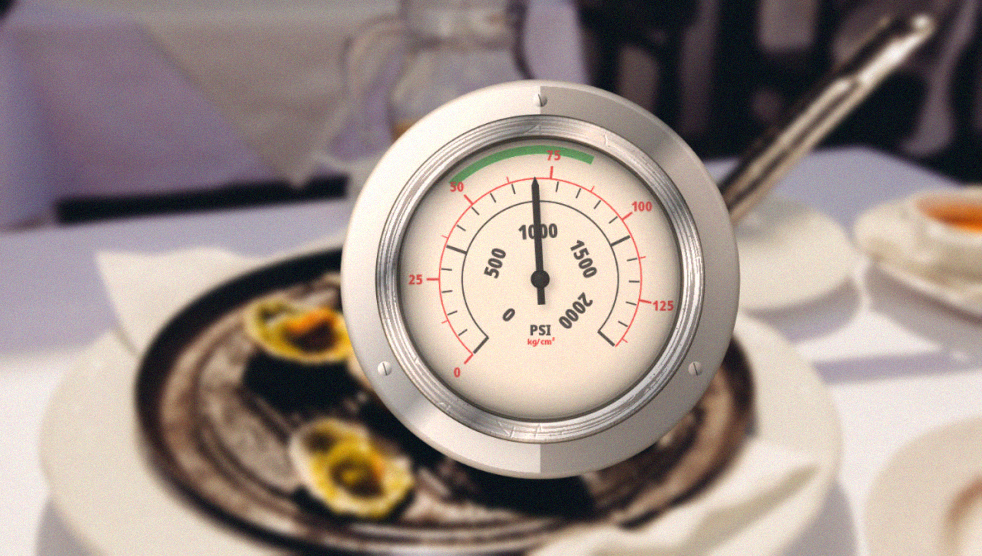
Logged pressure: 1000 psi
